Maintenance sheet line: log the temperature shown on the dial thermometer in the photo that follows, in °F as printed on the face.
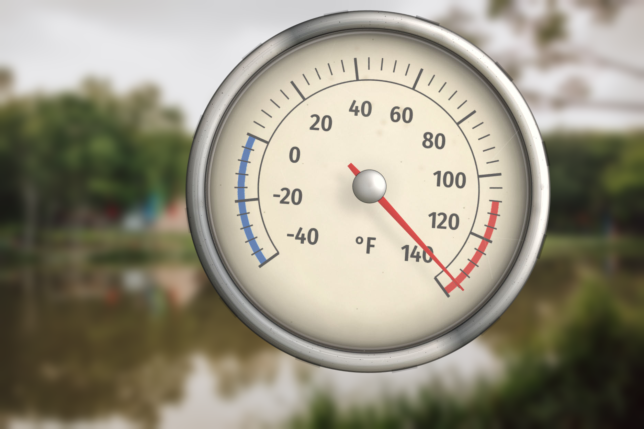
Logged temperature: 136 °F
